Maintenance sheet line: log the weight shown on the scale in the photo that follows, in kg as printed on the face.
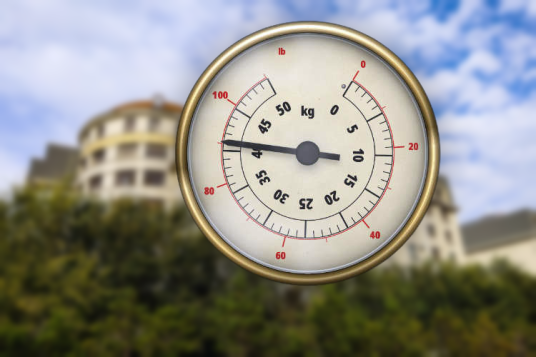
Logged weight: 41 kg
